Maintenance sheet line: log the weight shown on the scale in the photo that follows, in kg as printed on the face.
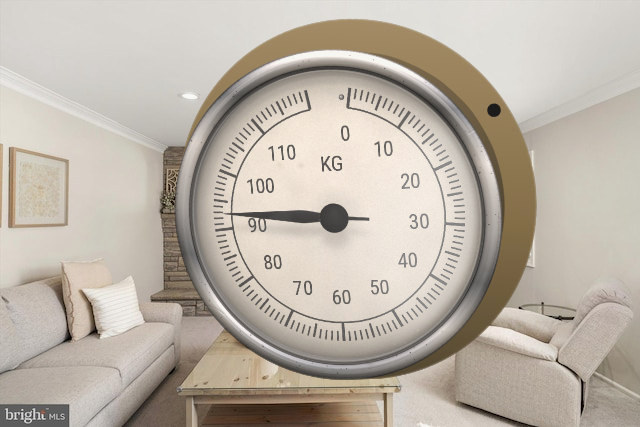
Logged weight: 93 kg
